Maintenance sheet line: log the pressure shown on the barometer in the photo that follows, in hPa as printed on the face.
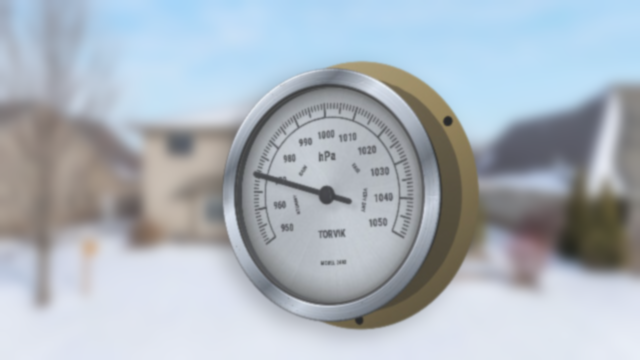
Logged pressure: 970 hPa
